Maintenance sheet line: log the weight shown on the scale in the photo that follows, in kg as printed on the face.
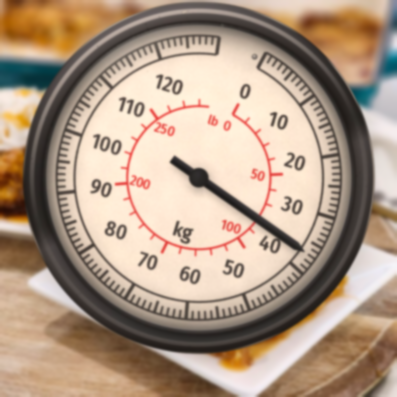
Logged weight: 37 kg
